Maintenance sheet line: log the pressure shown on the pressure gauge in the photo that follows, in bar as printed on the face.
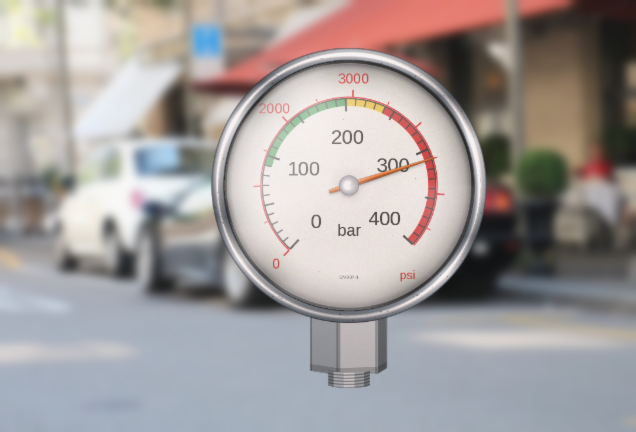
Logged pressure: 310 bar
